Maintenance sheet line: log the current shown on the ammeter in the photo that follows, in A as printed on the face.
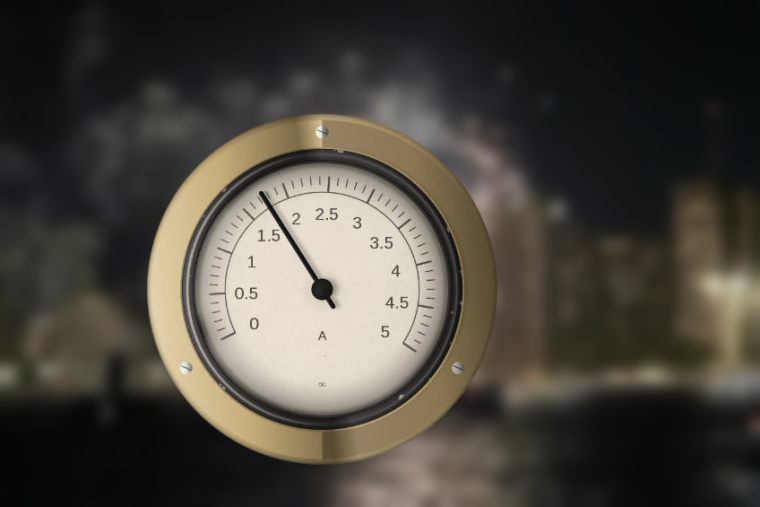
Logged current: 1.75 A
